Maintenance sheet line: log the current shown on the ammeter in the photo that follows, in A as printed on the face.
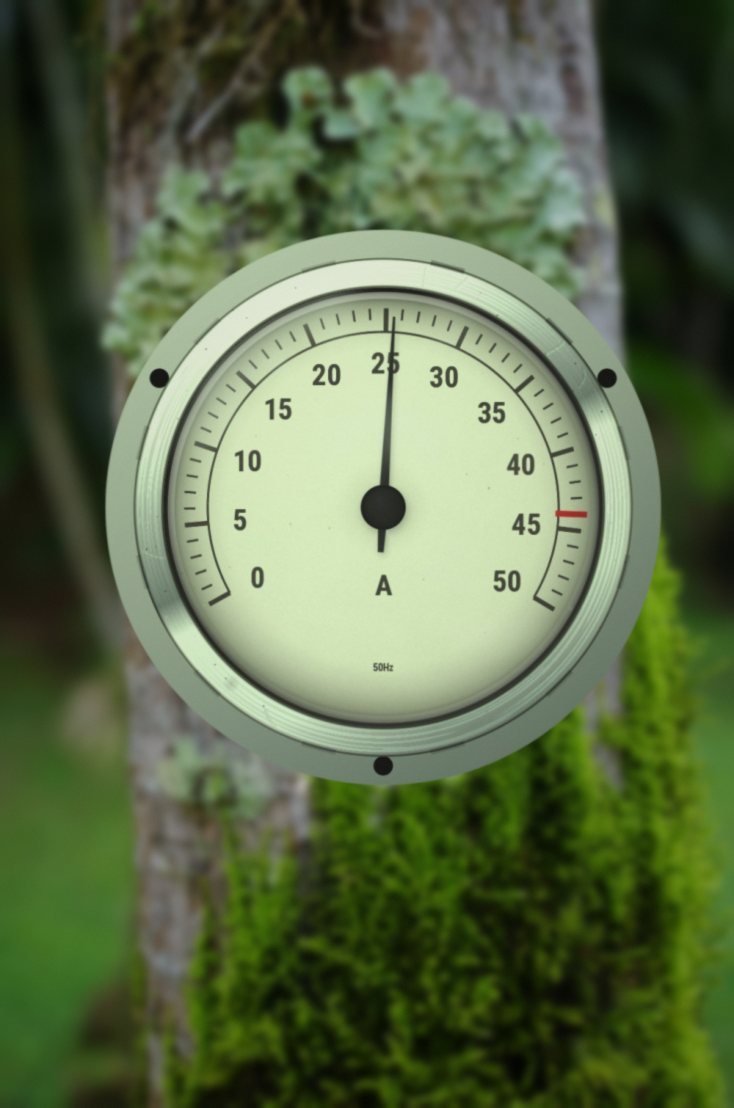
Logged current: 25.5 A
